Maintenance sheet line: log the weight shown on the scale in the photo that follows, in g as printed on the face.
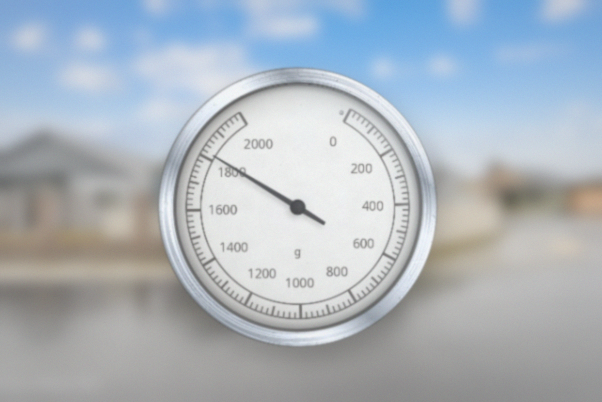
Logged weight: 1820 g
